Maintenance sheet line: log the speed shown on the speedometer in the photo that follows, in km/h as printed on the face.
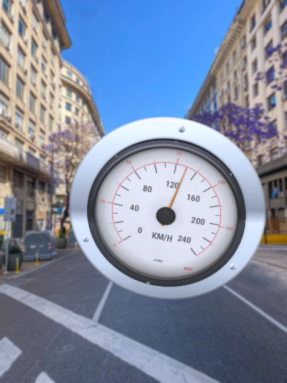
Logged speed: 130 km/h
